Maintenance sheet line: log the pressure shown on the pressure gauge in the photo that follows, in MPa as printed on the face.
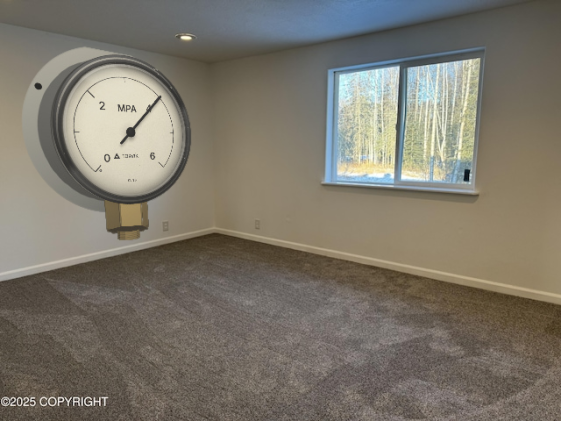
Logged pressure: 4 MPa
